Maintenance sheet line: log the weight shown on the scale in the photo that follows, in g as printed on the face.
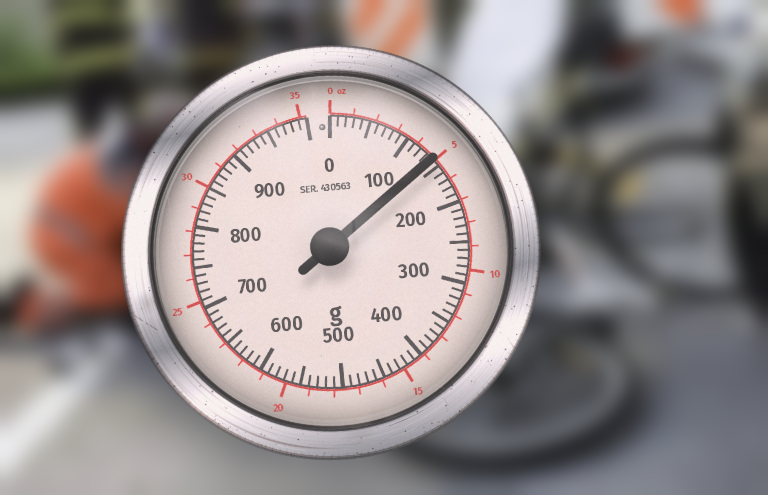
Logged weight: 140 g
